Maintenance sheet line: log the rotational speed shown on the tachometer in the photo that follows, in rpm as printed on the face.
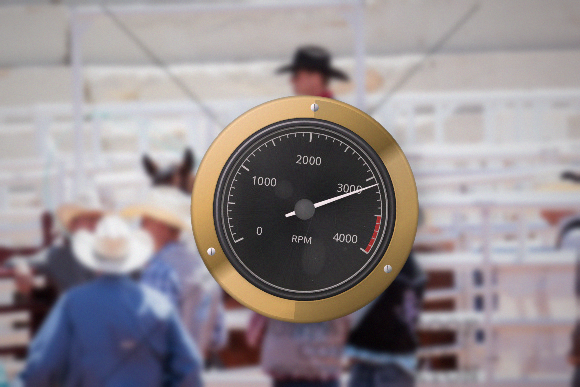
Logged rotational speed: 3100 rpm
